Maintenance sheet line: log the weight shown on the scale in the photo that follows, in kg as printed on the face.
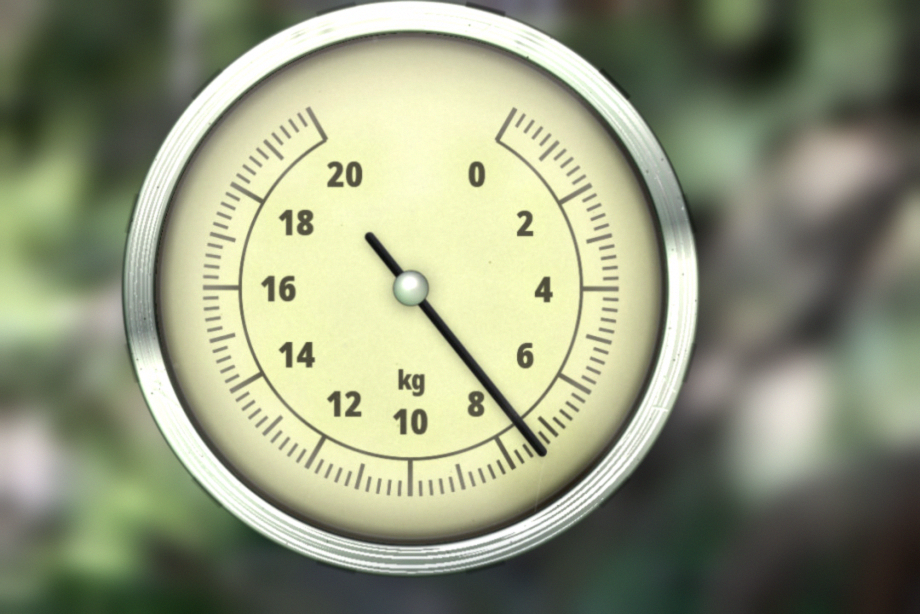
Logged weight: 7.4 kg
